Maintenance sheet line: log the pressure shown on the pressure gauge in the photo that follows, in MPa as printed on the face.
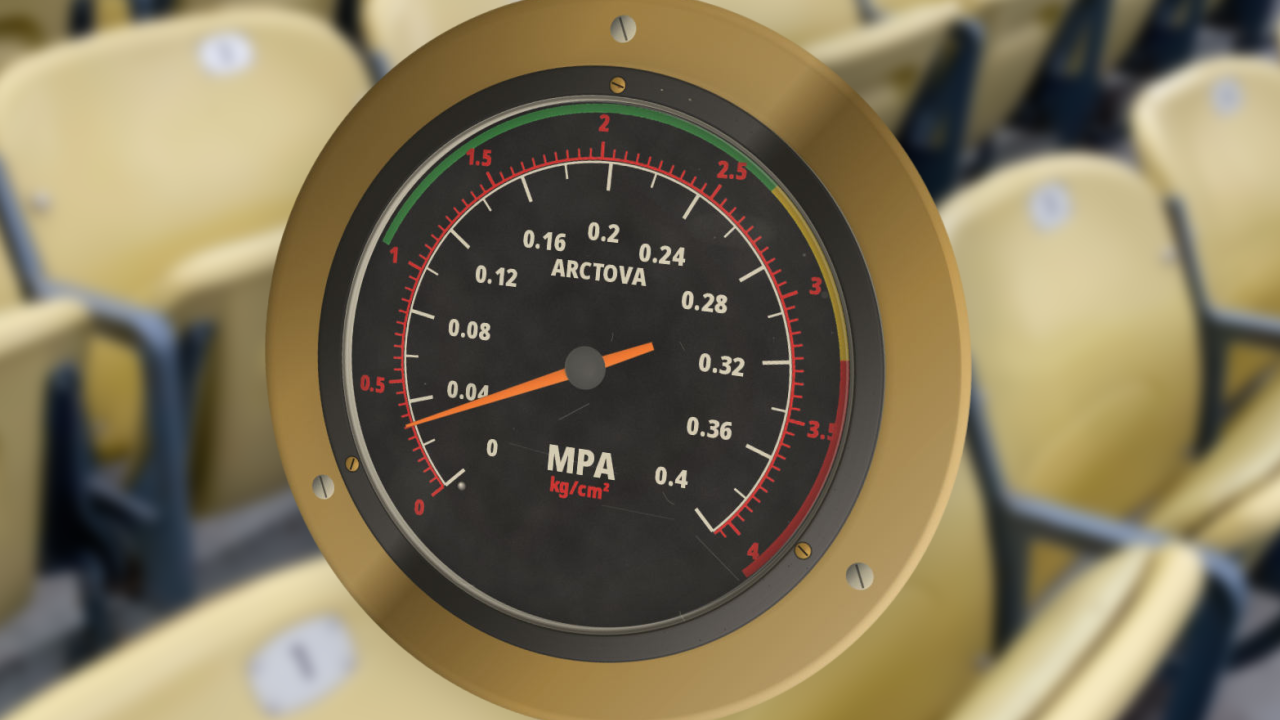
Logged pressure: 0.03 MPa
